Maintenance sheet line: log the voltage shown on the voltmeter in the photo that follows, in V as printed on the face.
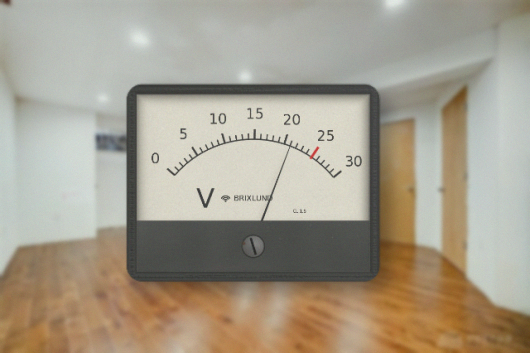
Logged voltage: 21 V
